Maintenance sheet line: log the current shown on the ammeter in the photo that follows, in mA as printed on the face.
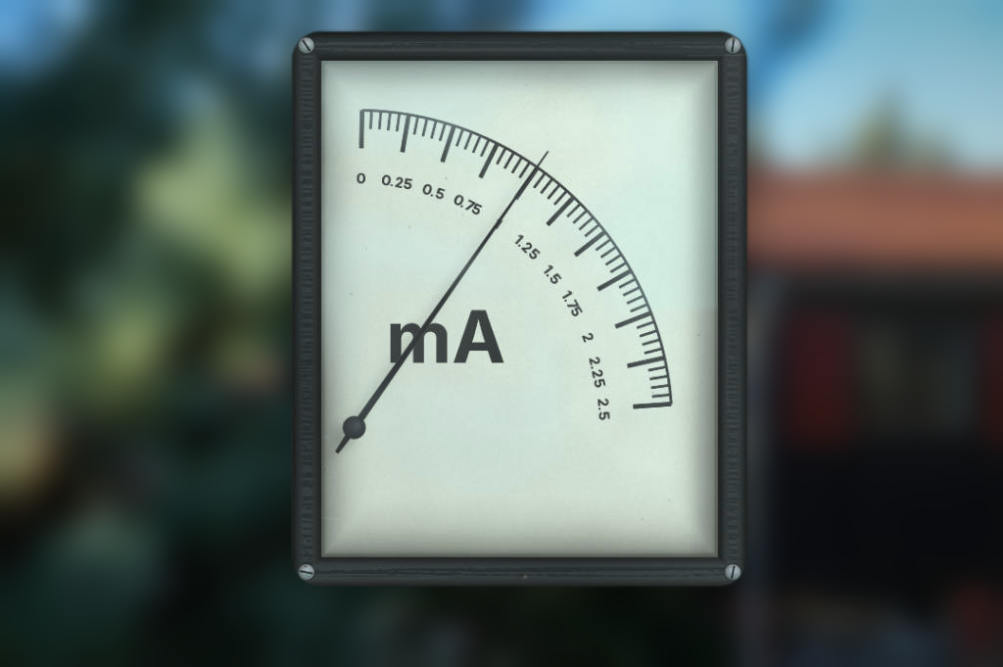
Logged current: 1 mA
